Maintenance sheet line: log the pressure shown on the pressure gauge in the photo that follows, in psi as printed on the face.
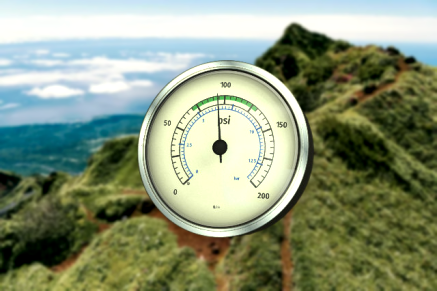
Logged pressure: 95 psi
